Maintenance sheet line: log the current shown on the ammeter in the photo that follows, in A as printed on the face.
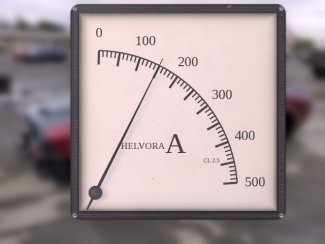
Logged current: 150 A
